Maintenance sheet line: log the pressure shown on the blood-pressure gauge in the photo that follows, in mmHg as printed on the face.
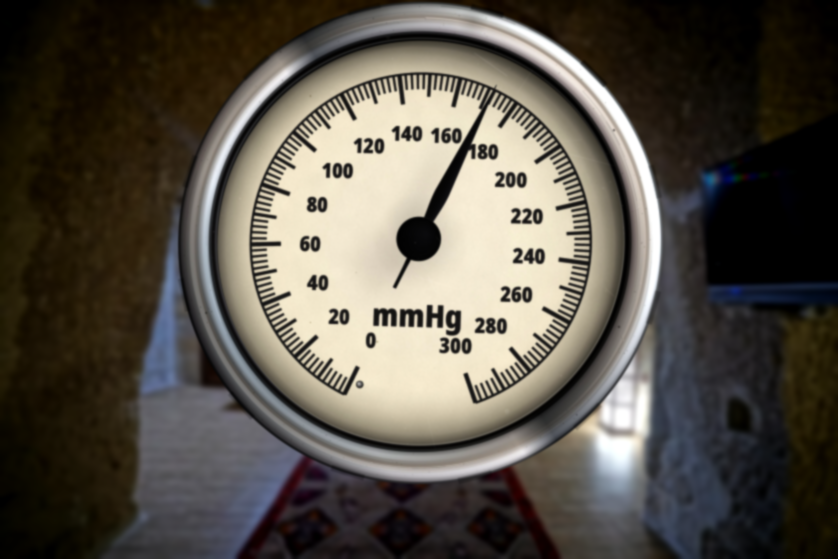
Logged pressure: 172 mmHg
